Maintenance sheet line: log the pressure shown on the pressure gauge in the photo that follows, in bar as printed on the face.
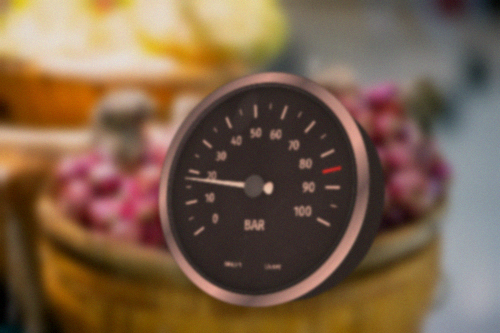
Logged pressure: 17.5 bar
